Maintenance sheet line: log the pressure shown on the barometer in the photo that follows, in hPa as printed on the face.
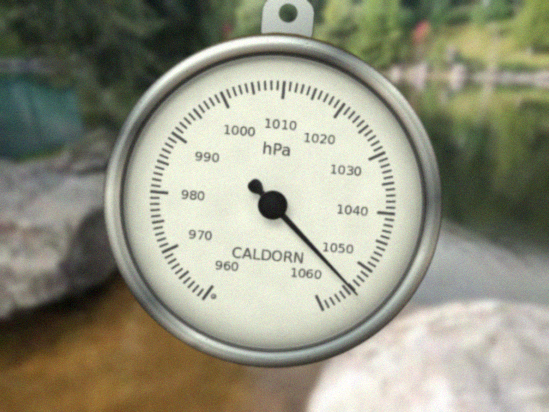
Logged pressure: 1054 hPa
